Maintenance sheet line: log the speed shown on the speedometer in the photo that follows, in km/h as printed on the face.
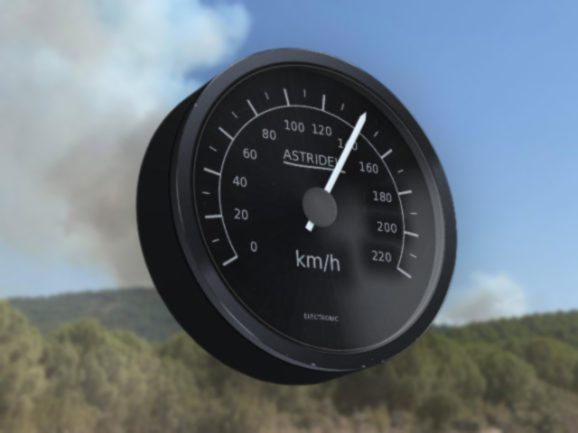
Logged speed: 140 km/h
